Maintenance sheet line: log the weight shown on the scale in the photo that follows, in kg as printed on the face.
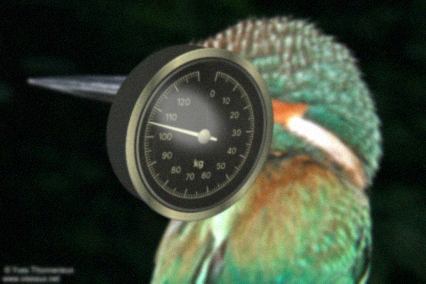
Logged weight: 105 kg
